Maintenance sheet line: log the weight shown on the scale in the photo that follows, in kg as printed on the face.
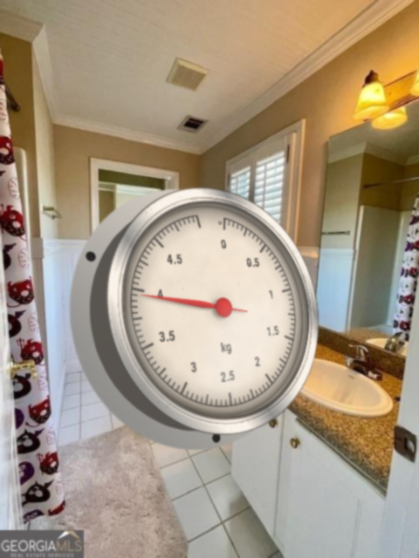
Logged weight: 3.95 kg
